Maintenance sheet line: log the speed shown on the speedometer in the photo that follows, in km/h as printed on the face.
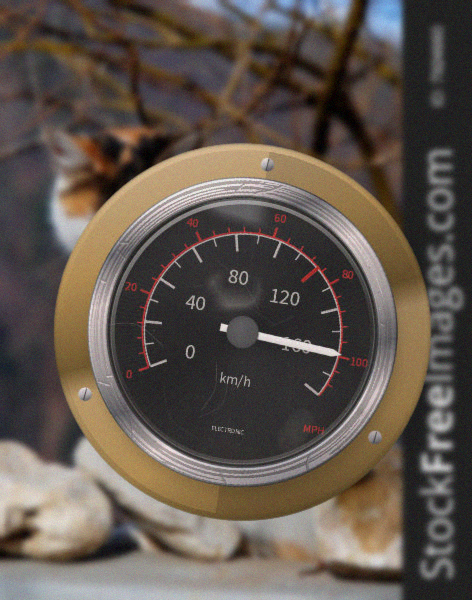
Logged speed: 160 km/h
